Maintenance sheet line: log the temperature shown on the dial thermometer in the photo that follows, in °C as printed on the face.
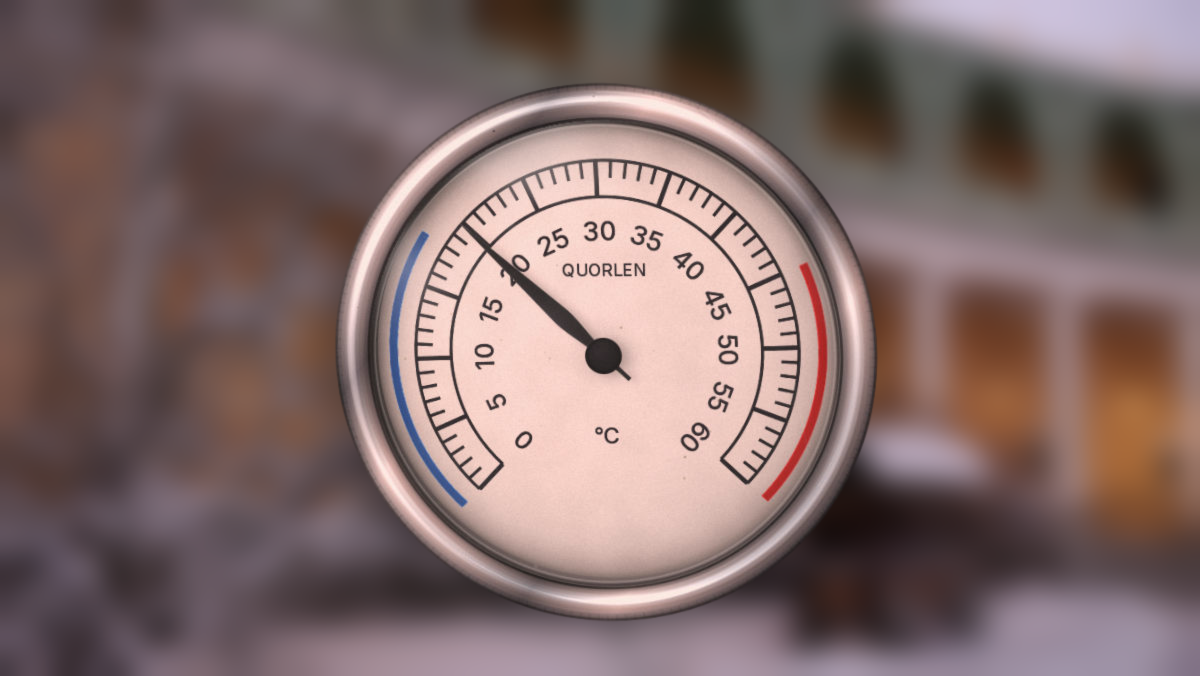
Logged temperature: 20 °C
